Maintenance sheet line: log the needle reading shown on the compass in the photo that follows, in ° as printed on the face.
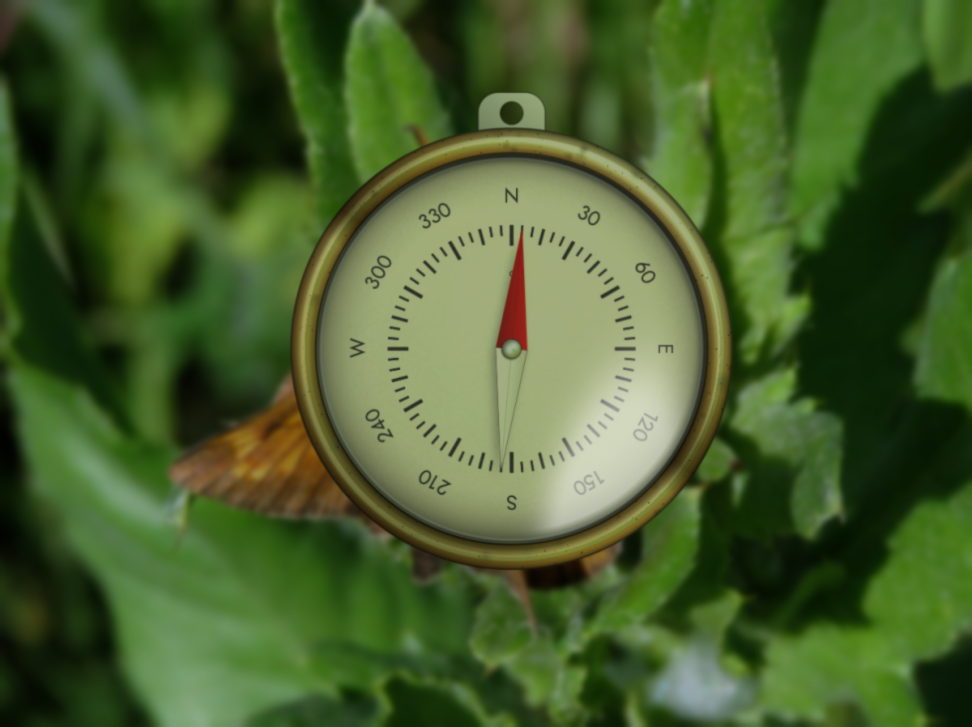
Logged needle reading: 5 °
